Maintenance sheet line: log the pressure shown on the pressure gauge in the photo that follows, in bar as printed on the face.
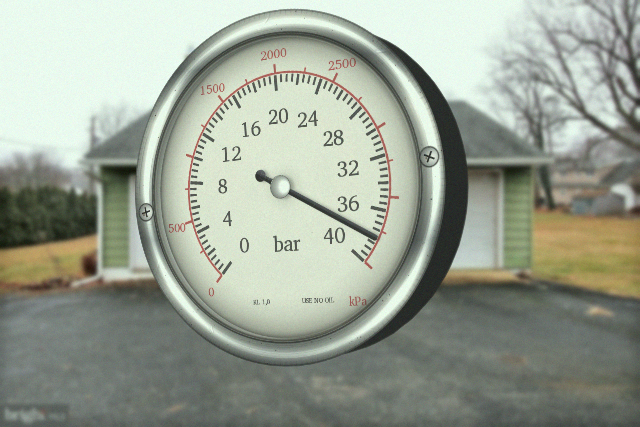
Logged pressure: 38 bar
